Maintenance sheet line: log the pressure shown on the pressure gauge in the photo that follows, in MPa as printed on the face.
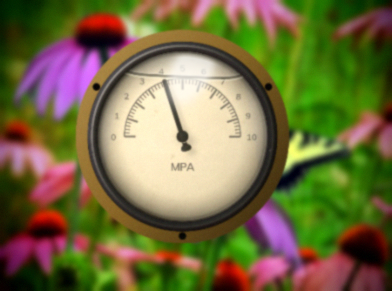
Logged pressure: 4 MPa
